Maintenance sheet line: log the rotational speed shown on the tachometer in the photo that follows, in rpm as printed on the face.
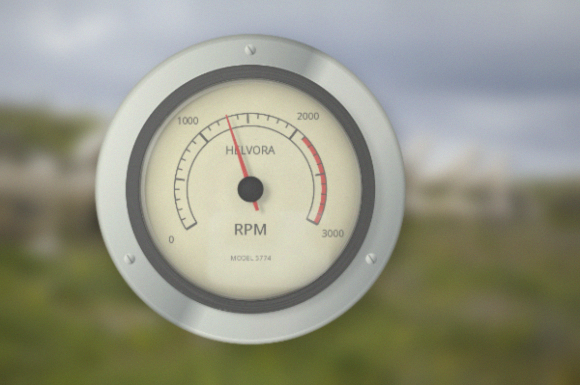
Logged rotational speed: 1300 rpm
